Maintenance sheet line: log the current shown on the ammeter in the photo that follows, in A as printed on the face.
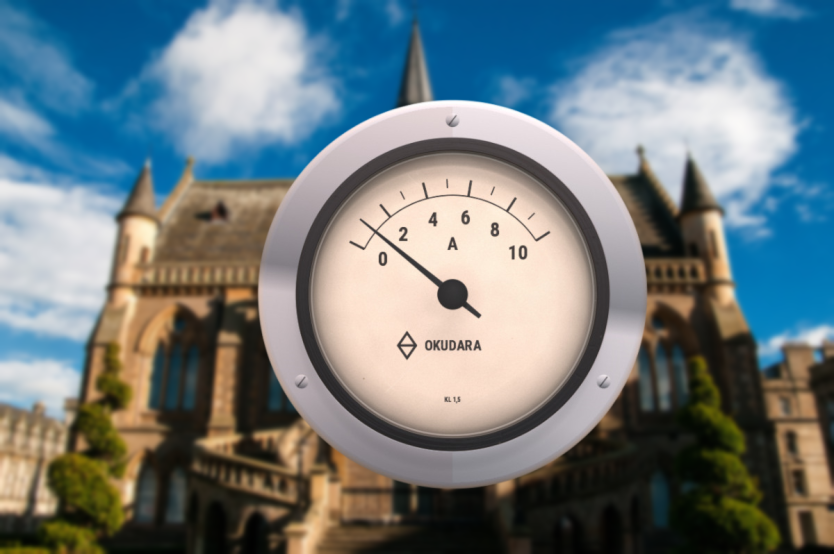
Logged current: 1 A
